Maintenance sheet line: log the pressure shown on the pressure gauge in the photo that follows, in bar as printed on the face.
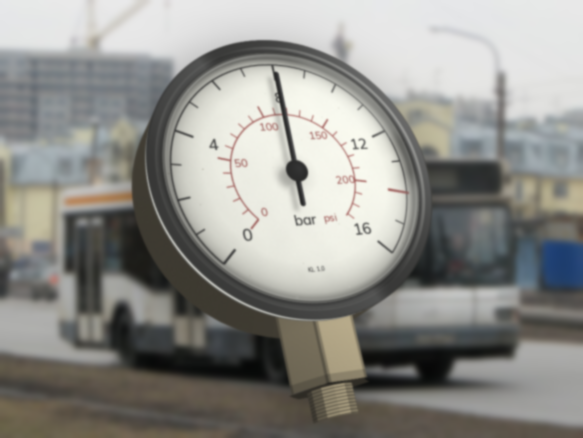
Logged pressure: 8 bar
